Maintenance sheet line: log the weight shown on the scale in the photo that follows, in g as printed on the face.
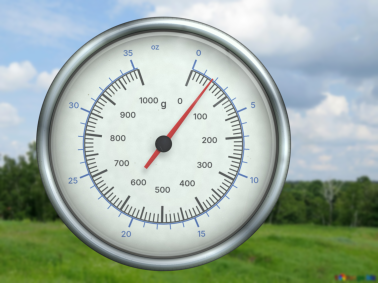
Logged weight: 50 g
